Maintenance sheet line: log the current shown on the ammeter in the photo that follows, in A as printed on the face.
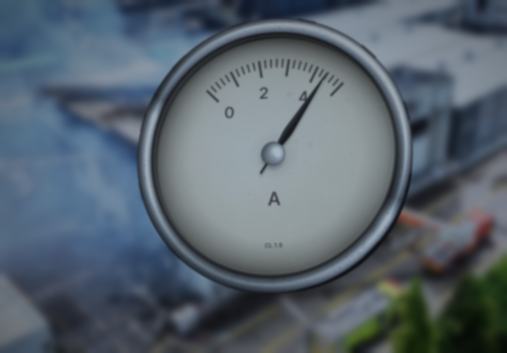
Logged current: 4.4 A
